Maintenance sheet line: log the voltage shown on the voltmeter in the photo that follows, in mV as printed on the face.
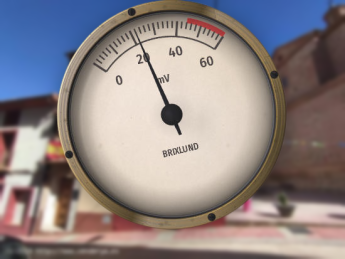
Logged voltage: 22 mV
